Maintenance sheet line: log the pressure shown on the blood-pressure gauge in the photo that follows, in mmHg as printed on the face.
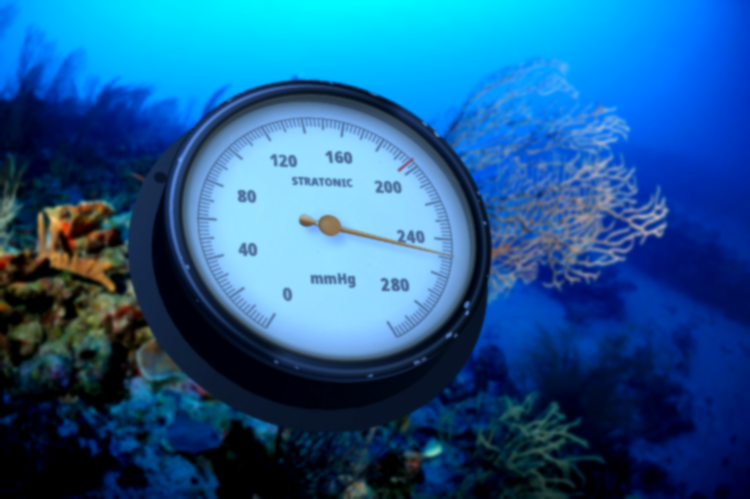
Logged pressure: 250 mmHg
